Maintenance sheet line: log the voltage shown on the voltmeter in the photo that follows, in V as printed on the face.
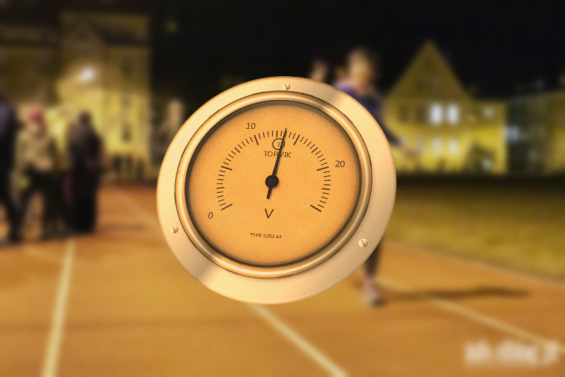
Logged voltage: 13.5 V
